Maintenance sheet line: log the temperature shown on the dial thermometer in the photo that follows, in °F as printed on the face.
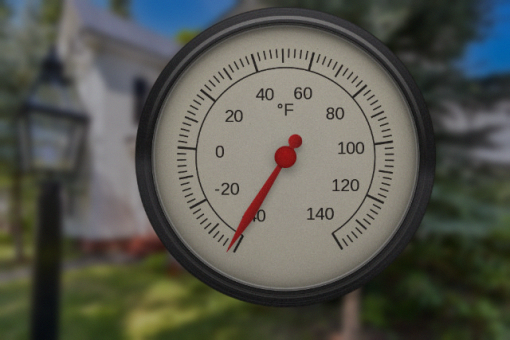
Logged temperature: -38 °F
